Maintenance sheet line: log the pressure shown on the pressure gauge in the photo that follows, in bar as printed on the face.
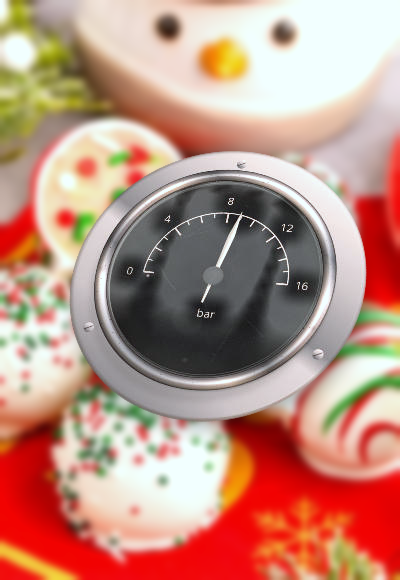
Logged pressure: 9 bar
